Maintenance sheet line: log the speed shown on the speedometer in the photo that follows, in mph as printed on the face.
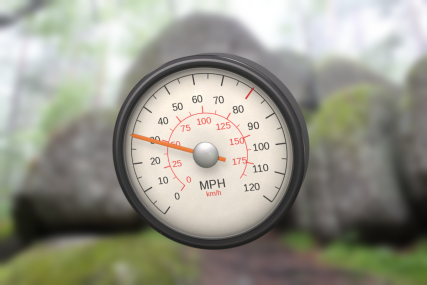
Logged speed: 30 mph
